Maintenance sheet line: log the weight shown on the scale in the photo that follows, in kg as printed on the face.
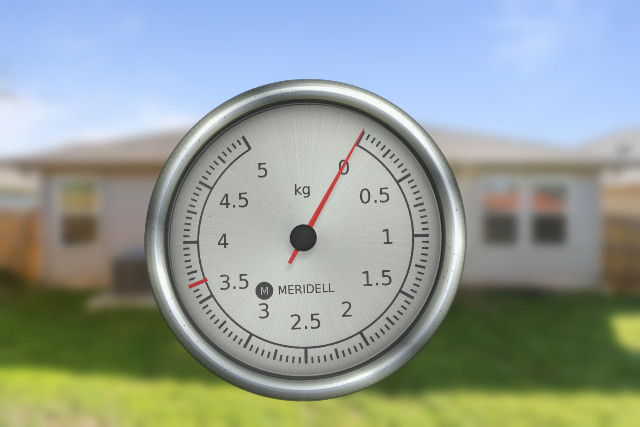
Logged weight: 0 kg
